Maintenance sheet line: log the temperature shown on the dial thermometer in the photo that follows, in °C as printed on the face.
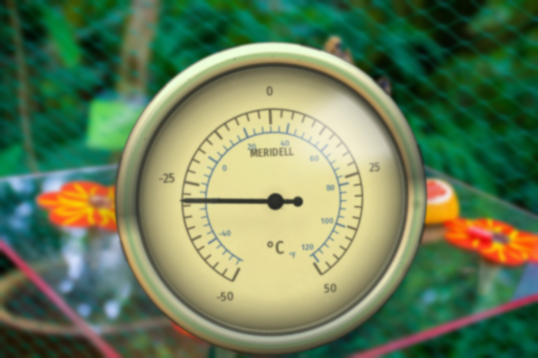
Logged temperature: -28.75 °C
